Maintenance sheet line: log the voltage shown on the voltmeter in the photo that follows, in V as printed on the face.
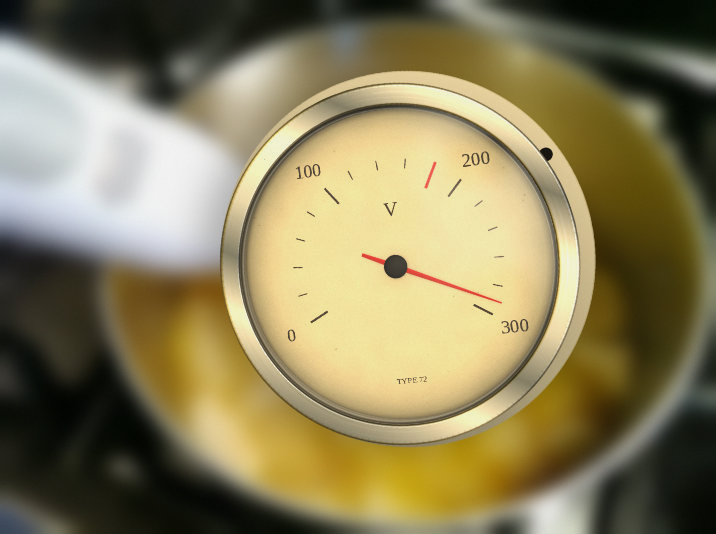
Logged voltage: 290 V
